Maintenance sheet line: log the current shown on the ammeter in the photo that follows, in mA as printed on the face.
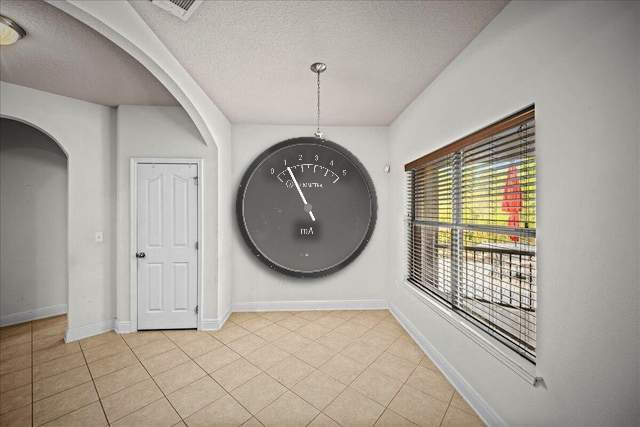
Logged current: 1 mA
